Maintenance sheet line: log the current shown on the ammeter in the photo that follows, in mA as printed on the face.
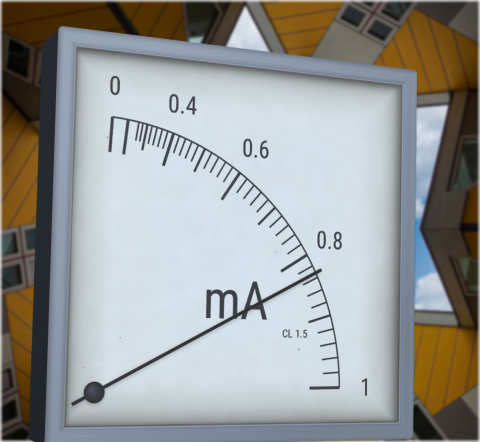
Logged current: 0.83 mA
